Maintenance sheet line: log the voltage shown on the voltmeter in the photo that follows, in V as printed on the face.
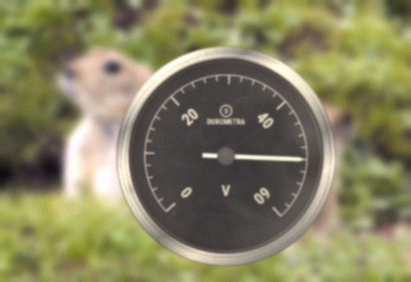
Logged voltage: 50 V
